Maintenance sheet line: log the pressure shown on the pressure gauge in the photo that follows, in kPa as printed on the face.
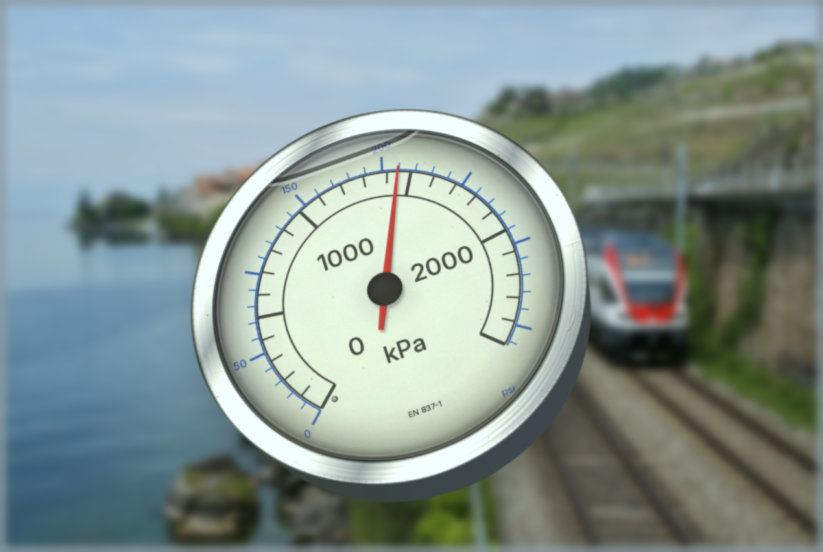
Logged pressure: 1450 kPa
